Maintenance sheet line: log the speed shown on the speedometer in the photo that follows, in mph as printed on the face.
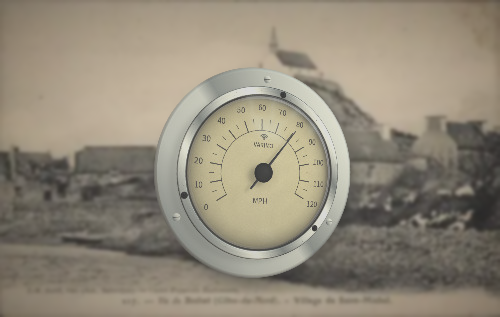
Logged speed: 80 mph
